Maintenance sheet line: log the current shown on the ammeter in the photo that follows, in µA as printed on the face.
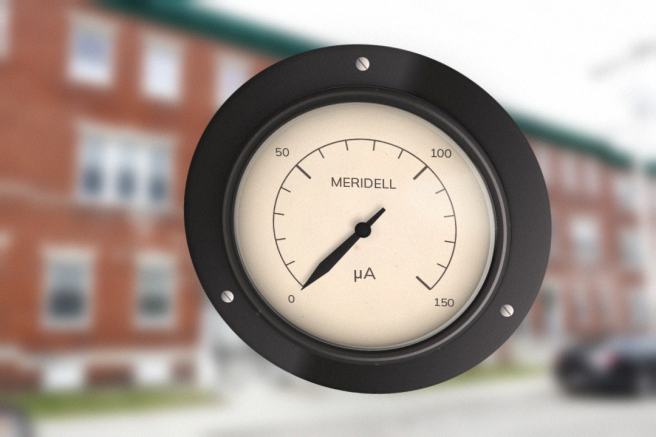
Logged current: 0 µA
